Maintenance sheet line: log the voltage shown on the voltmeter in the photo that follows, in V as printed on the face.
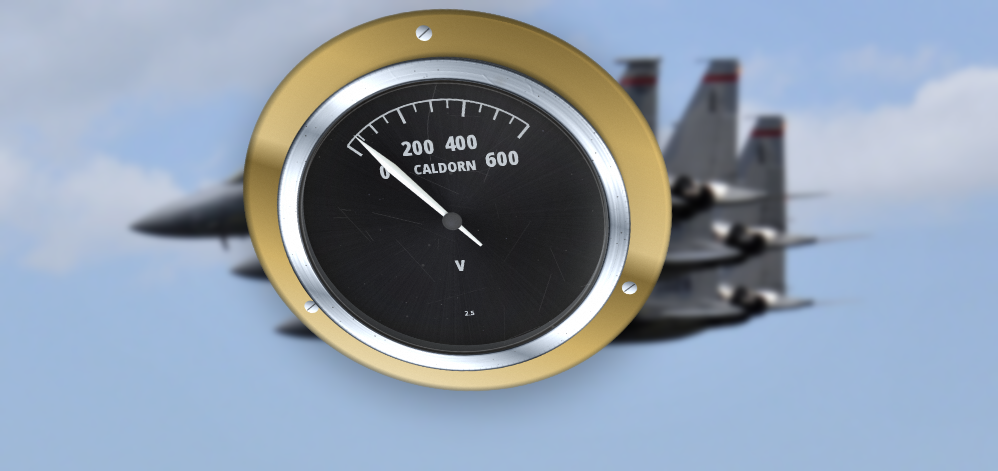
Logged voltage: 50 V
